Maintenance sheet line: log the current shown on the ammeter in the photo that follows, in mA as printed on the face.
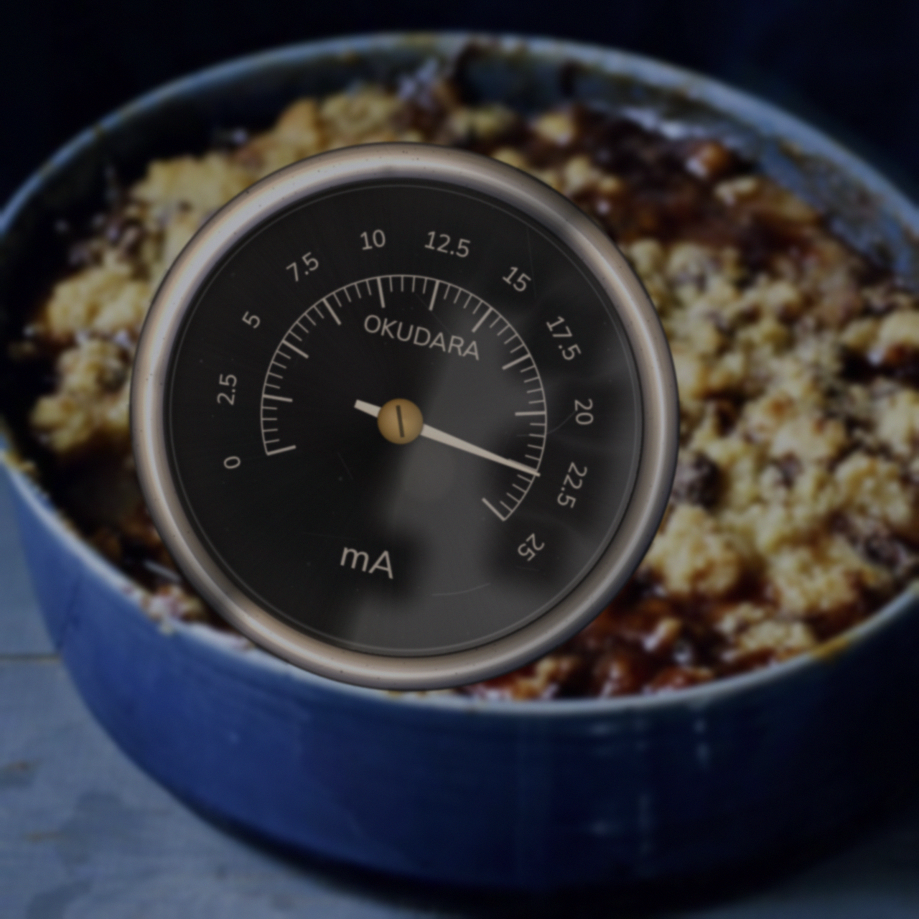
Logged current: 22.5 mA
